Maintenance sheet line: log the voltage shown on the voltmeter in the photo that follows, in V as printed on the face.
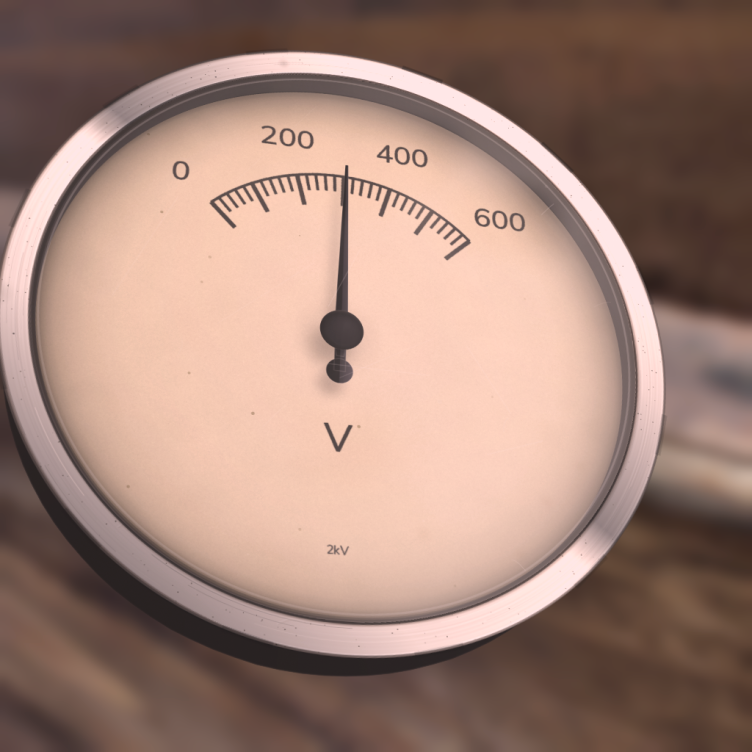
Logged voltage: 300 V
